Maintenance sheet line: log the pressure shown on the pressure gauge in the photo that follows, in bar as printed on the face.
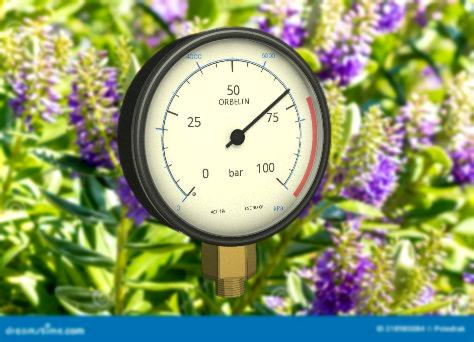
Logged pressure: 70 bar
